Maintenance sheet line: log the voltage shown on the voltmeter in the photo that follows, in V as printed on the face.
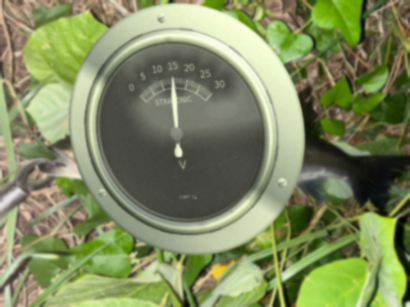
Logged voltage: 15 V
